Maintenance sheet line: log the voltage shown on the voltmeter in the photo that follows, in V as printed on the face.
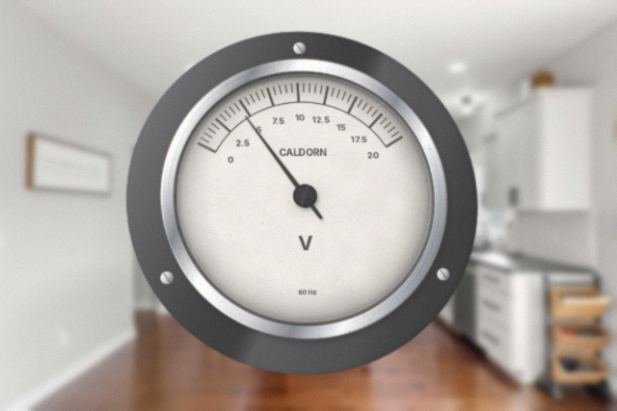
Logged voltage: 4.5 V
